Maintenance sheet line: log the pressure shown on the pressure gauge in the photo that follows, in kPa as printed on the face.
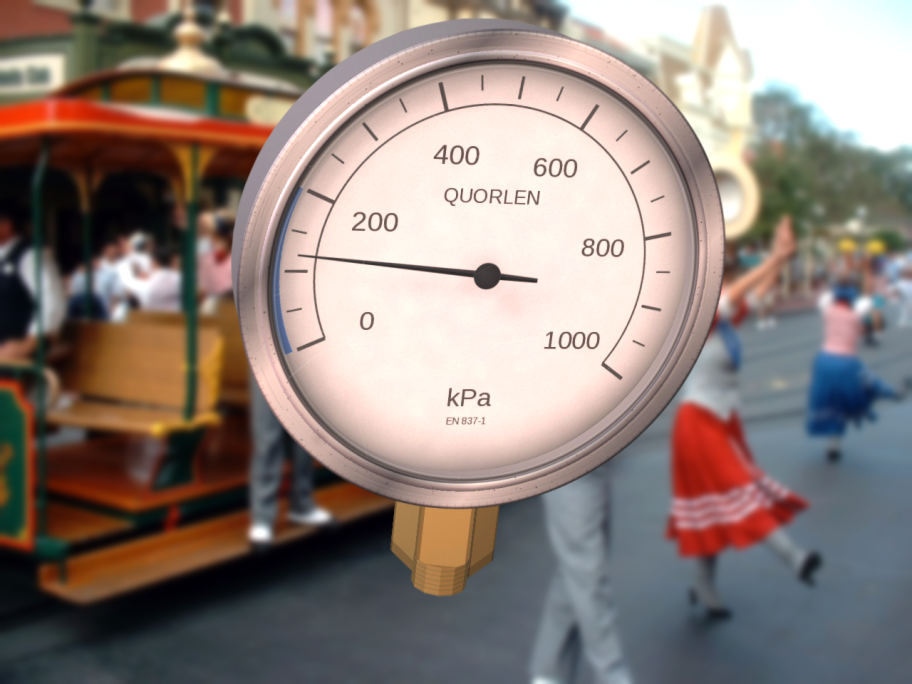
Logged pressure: 125 kPa
